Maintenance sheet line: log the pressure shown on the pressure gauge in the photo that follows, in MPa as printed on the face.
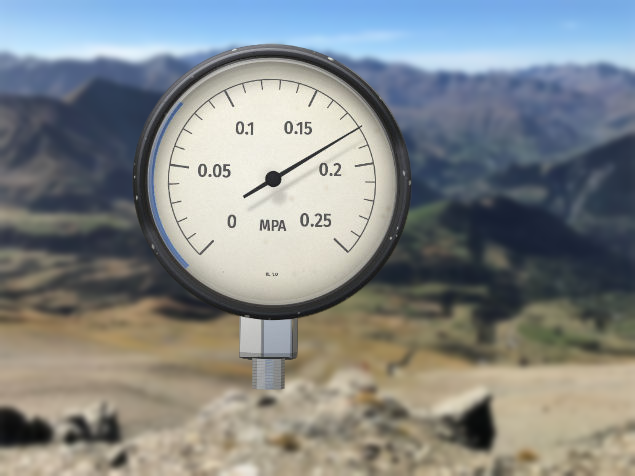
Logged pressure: 0.18 MPa
